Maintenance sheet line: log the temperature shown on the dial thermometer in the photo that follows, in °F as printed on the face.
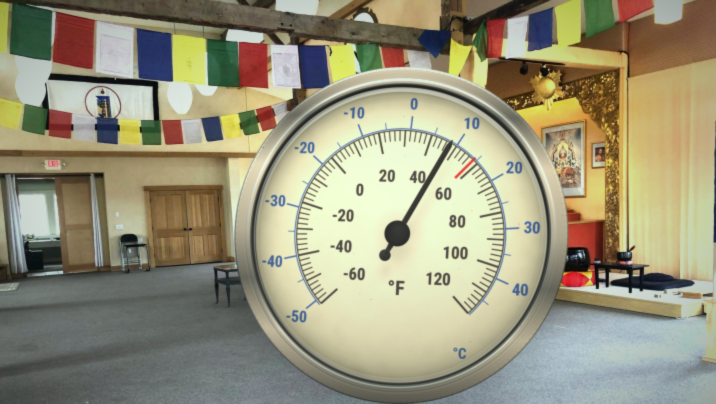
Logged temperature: 48 °F
